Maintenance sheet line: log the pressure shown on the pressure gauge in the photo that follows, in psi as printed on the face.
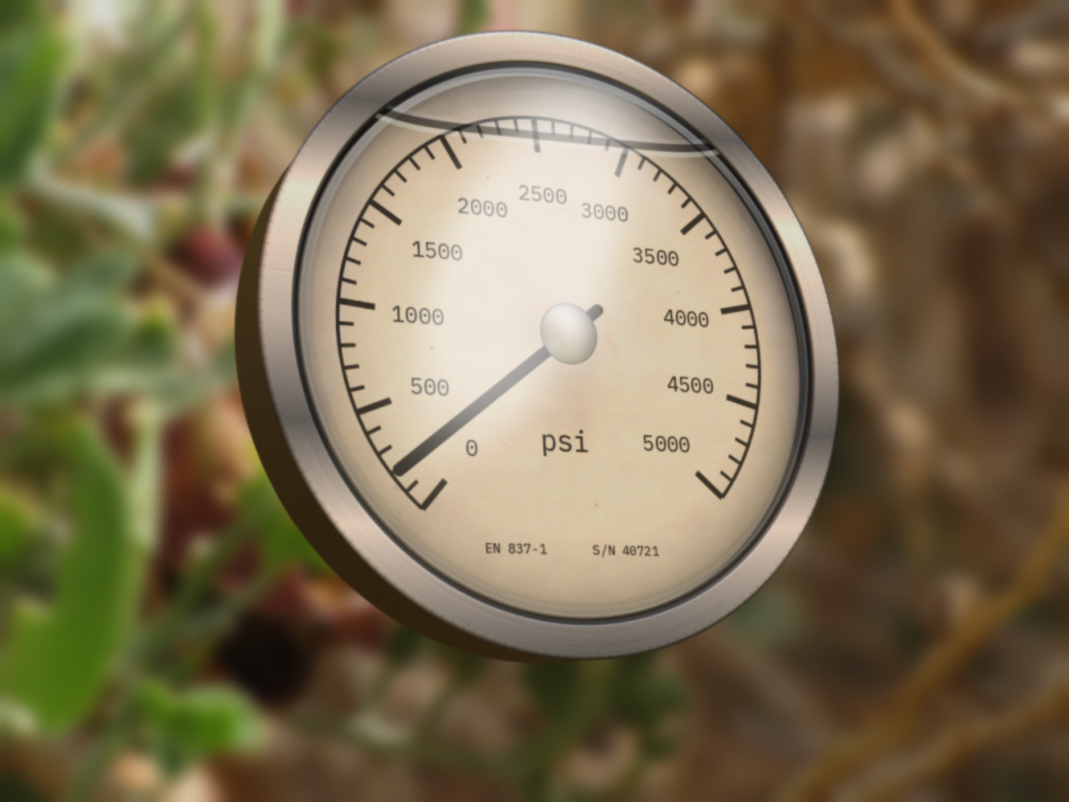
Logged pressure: 200 psi
